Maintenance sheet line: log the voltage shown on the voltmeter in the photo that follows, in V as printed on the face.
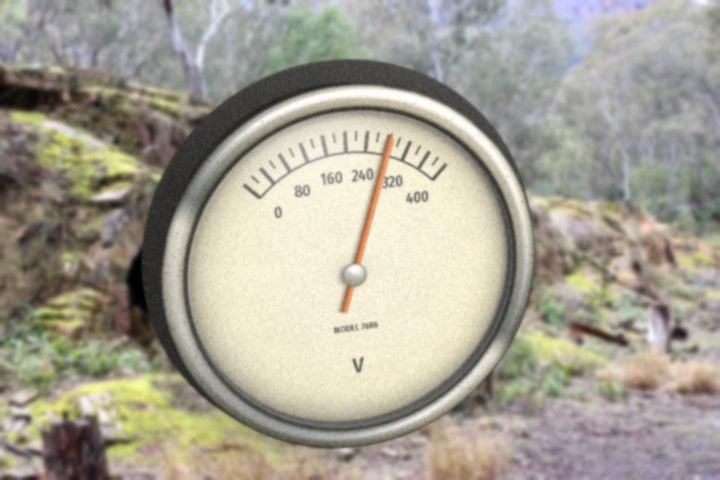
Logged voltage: 280 V
